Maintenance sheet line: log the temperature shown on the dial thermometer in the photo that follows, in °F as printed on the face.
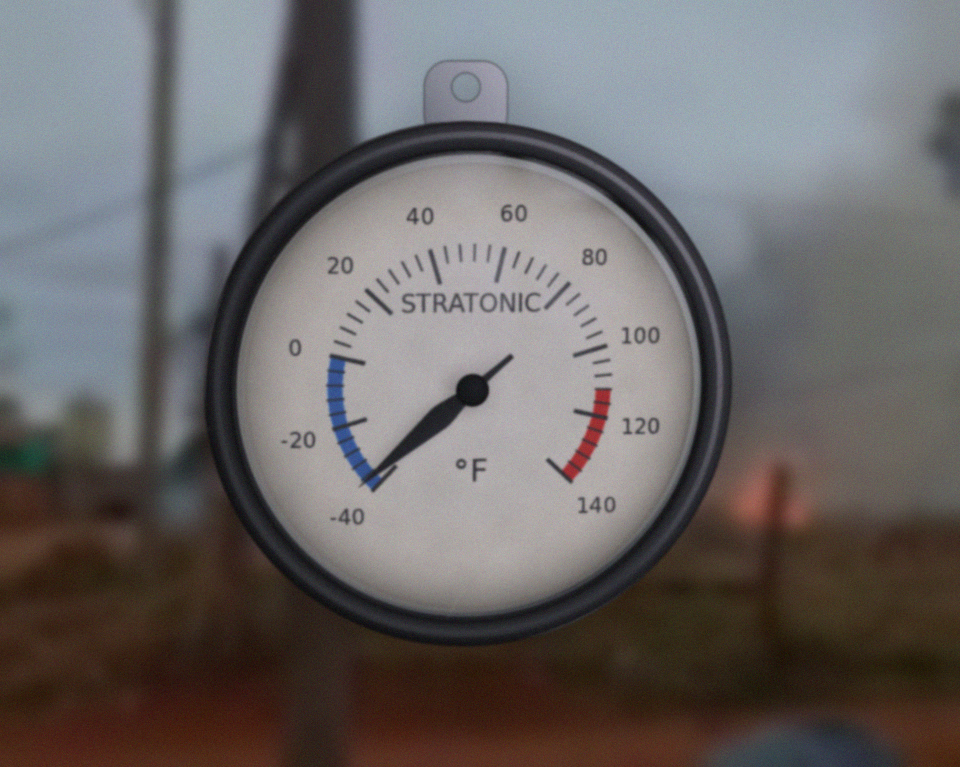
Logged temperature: -36 °F
